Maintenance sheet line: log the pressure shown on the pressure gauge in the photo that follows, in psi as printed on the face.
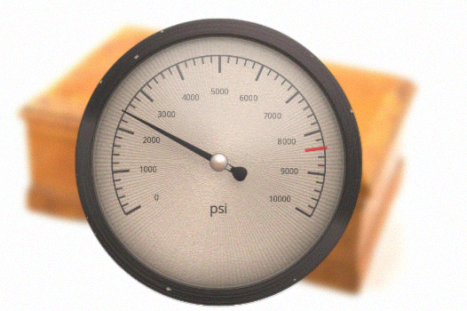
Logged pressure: 2400 psi
